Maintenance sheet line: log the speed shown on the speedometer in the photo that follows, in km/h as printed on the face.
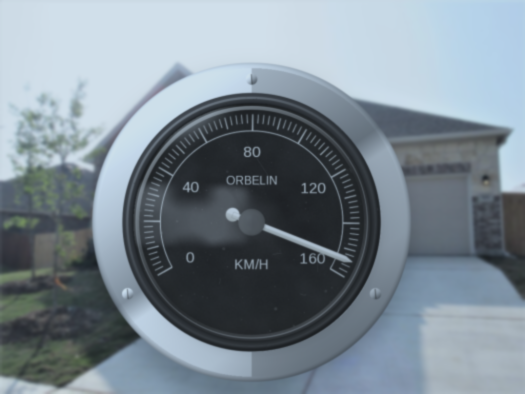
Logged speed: 154 km/h
